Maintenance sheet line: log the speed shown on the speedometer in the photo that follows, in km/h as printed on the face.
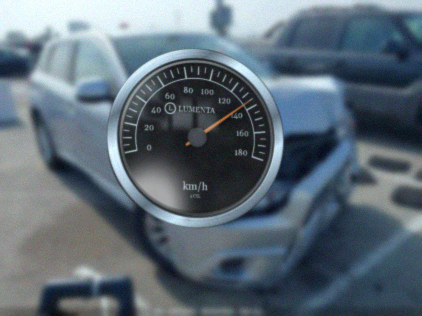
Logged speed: 135 km/h
